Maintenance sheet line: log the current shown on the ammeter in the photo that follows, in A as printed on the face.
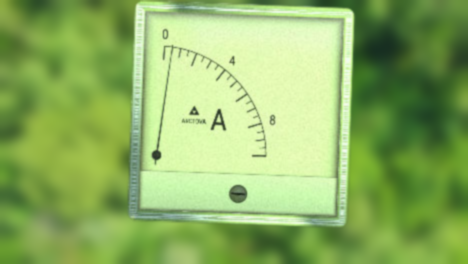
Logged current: 0.5 A
